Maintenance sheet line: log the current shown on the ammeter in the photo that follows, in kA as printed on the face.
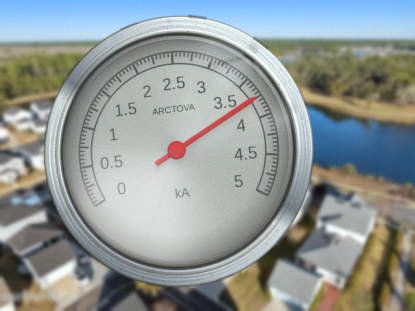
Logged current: 3.75 kA
